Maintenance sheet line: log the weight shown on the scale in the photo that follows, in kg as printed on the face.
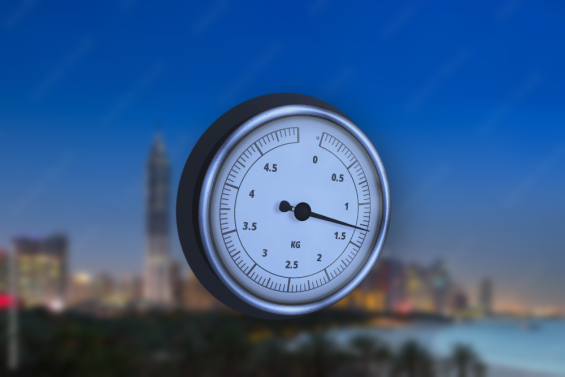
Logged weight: 1.3 kg
